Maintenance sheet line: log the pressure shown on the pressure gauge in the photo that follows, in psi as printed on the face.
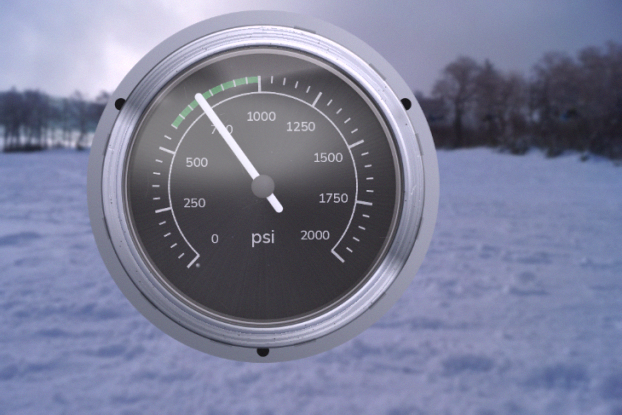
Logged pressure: 750 psi
